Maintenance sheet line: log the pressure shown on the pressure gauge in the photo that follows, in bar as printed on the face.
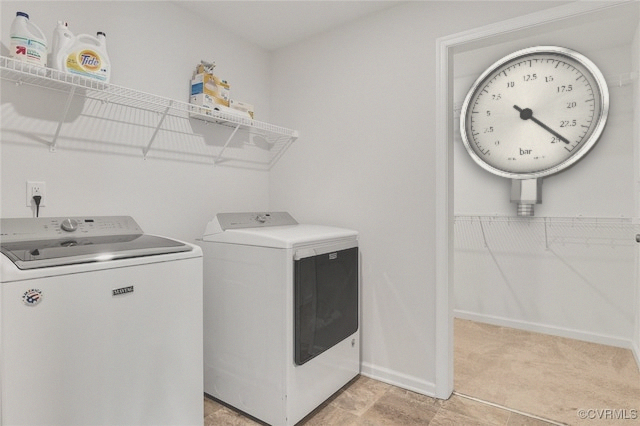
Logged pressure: 24.5 bar
